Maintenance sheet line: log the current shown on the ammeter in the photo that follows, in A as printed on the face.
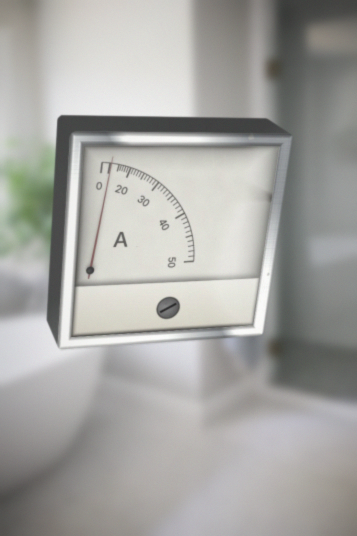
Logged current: 10 A
